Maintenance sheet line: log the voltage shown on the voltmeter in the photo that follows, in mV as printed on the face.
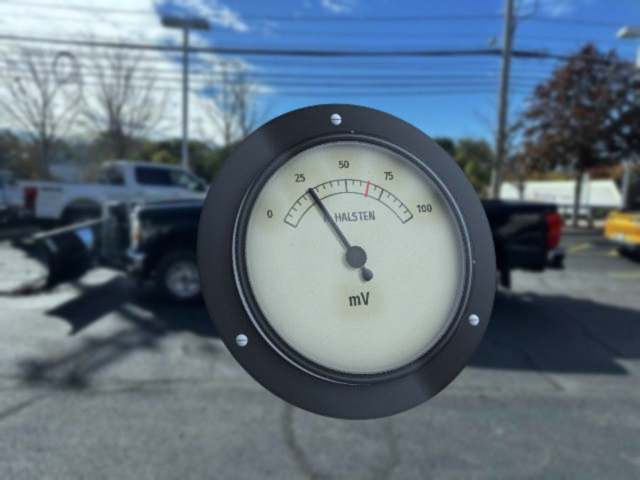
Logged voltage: 25 mV
